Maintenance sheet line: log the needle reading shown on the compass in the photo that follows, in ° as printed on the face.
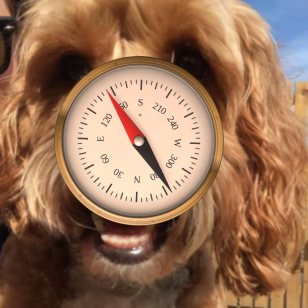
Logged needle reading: 145 °
